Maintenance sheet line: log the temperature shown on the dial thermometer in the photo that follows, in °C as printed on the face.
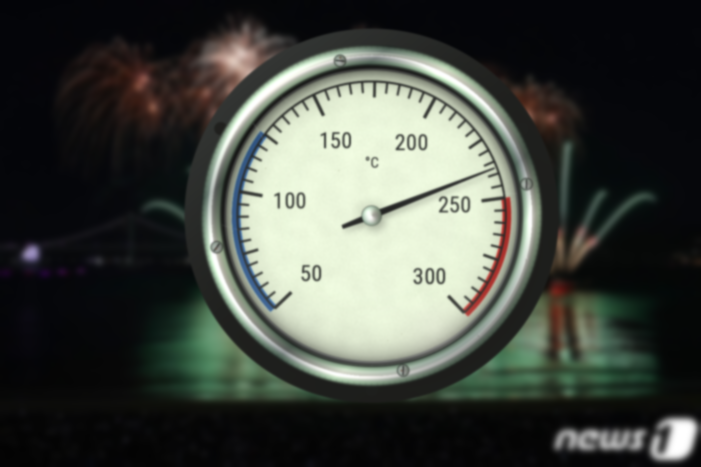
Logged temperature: 237.5 °C
